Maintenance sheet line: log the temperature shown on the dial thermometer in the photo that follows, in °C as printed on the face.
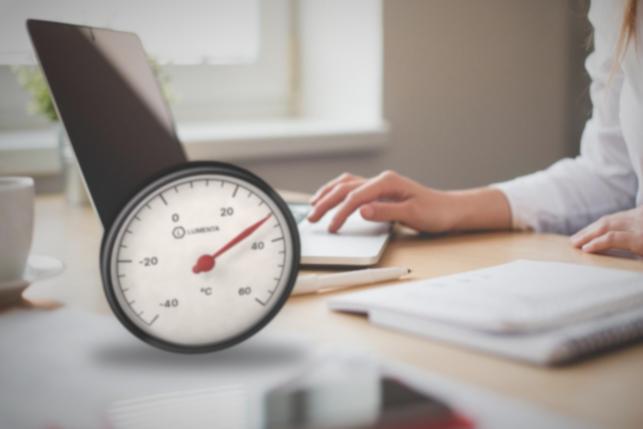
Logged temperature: 32 °C
